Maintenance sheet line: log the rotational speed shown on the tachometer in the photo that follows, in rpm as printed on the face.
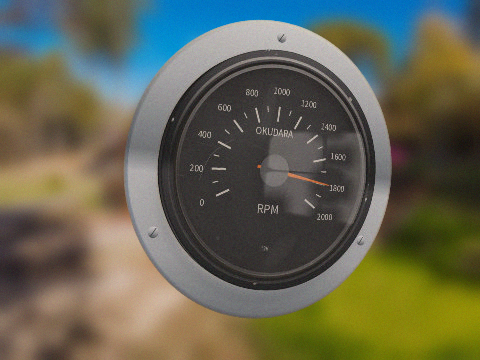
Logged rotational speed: 1800 rpm
